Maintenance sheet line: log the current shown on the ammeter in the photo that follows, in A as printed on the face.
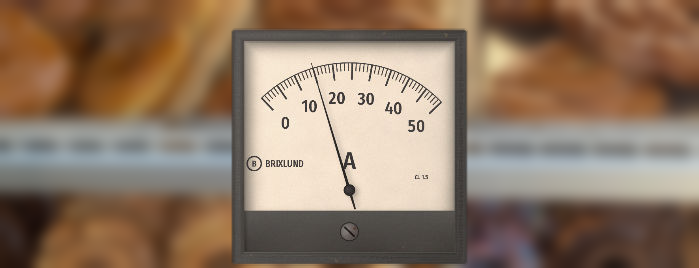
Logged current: 15 A
